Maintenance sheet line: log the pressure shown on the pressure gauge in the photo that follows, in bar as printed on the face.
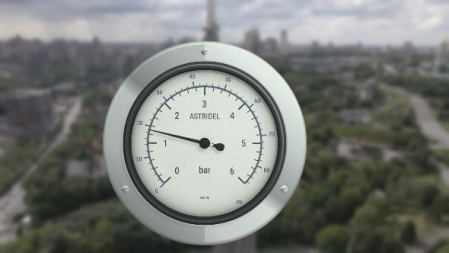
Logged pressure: 1.3 bar
